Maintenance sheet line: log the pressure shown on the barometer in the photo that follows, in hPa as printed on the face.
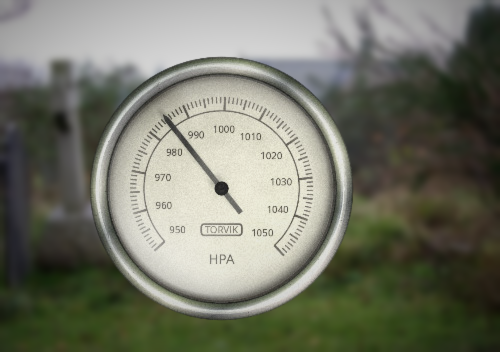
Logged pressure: 985 hPa
